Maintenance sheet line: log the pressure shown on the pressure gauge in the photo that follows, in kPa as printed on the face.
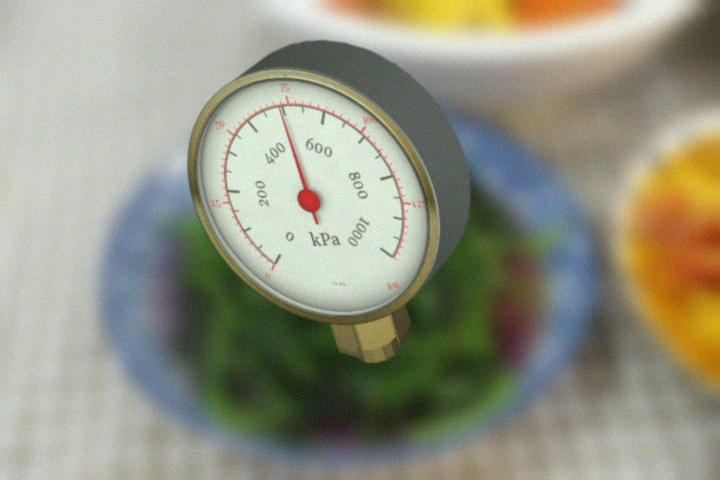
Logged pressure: 500 kPa
